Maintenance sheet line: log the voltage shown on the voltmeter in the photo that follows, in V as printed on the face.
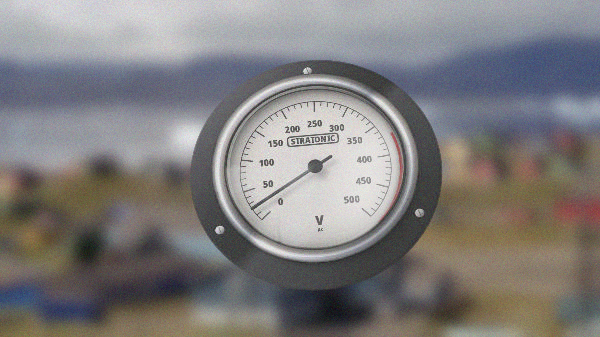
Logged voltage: 20 V
